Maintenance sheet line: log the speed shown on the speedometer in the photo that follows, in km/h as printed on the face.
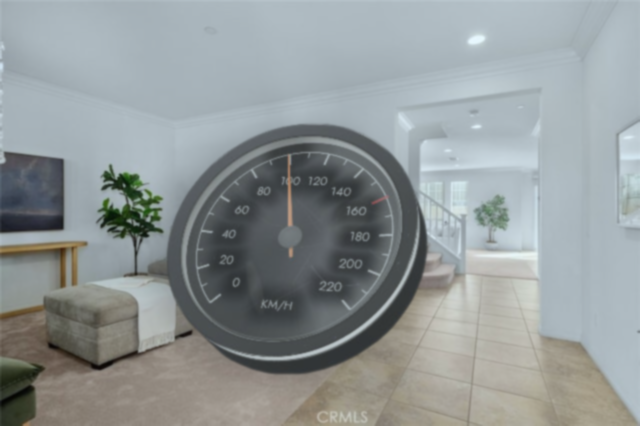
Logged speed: 100 km/h
